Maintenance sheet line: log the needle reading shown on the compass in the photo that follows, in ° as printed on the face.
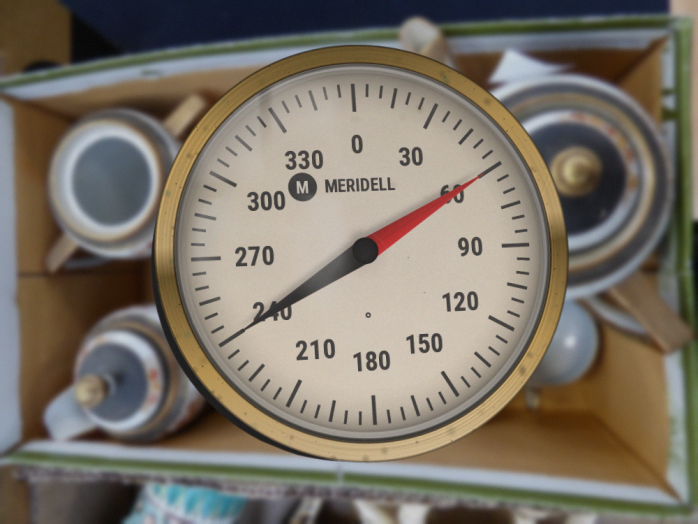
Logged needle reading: 60 °
